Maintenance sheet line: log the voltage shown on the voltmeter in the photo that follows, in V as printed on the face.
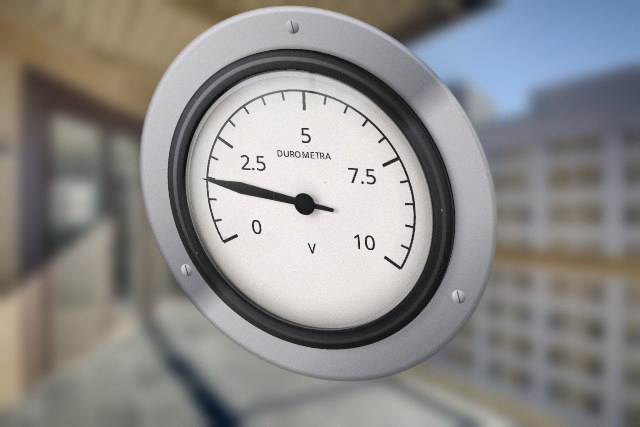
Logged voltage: 1.5 V
